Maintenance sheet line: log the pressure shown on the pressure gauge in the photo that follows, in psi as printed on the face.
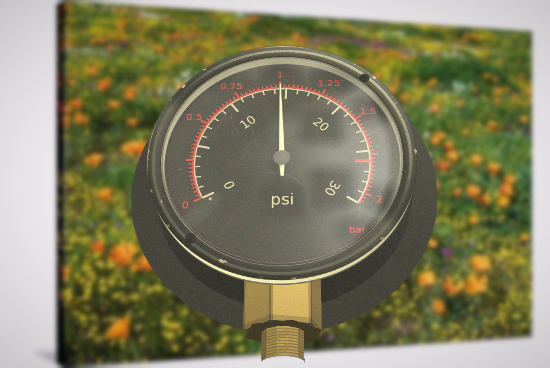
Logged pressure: 14.5 psi
